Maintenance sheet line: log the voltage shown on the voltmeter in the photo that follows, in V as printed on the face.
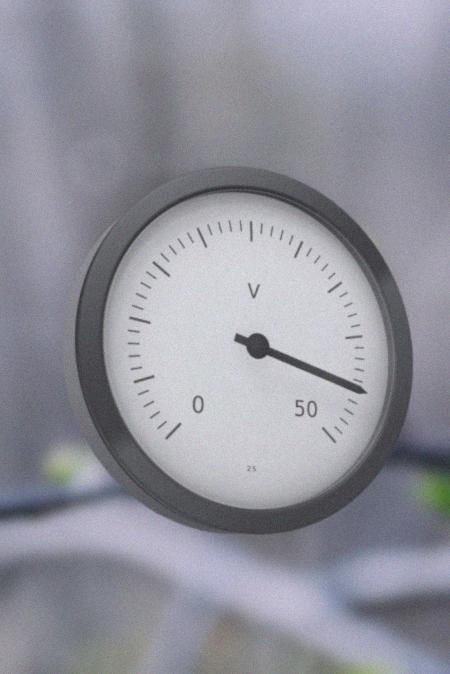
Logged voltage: 45 V
